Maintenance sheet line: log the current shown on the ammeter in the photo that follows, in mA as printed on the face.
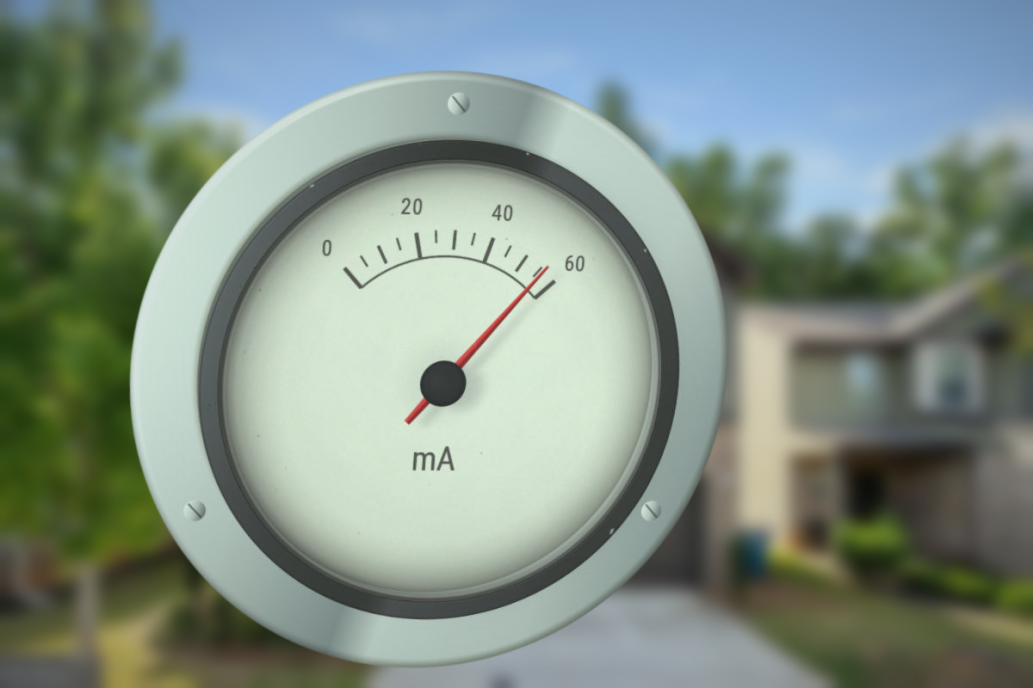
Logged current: 55 mA
